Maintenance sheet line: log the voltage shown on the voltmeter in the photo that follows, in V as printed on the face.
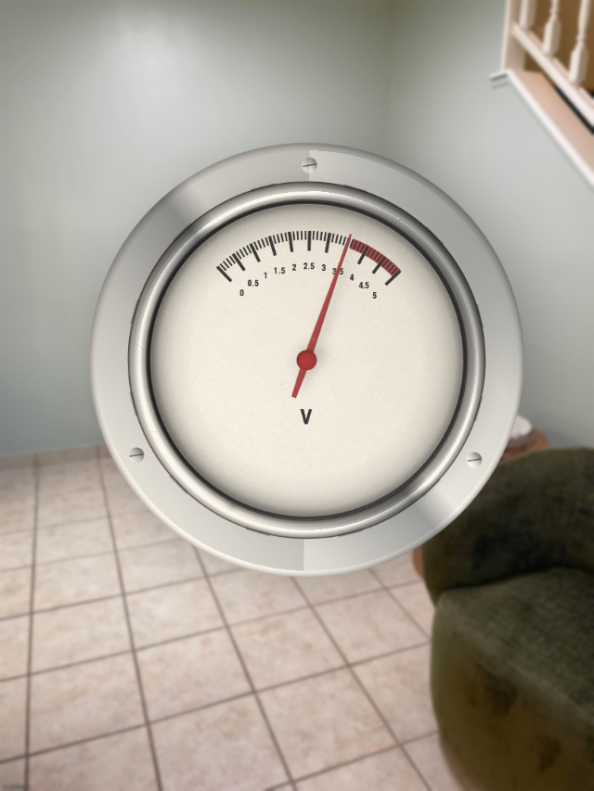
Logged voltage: 3.5 V
